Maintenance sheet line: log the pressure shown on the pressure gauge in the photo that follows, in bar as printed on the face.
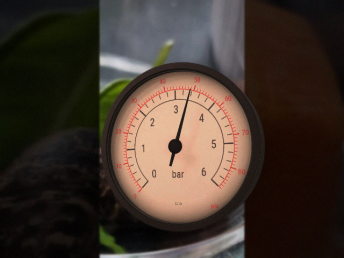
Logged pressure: 3.4 bar
